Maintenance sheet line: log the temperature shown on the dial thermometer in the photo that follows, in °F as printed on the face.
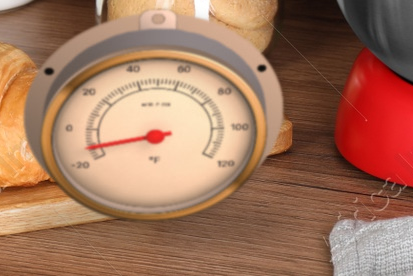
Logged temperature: -10 °F
